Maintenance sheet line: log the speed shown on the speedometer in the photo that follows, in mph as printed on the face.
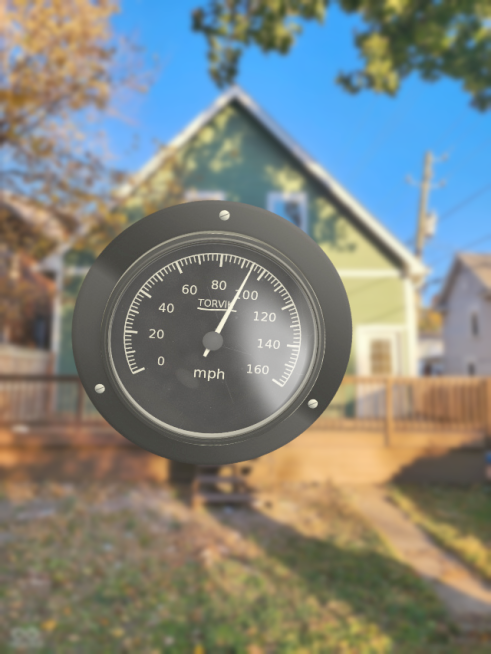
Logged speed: 94 mph
